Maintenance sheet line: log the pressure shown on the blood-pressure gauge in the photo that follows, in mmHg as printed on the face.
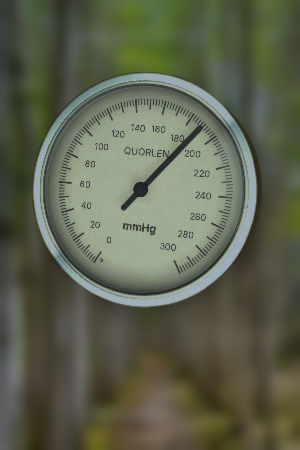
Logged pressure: 190 mmHg
